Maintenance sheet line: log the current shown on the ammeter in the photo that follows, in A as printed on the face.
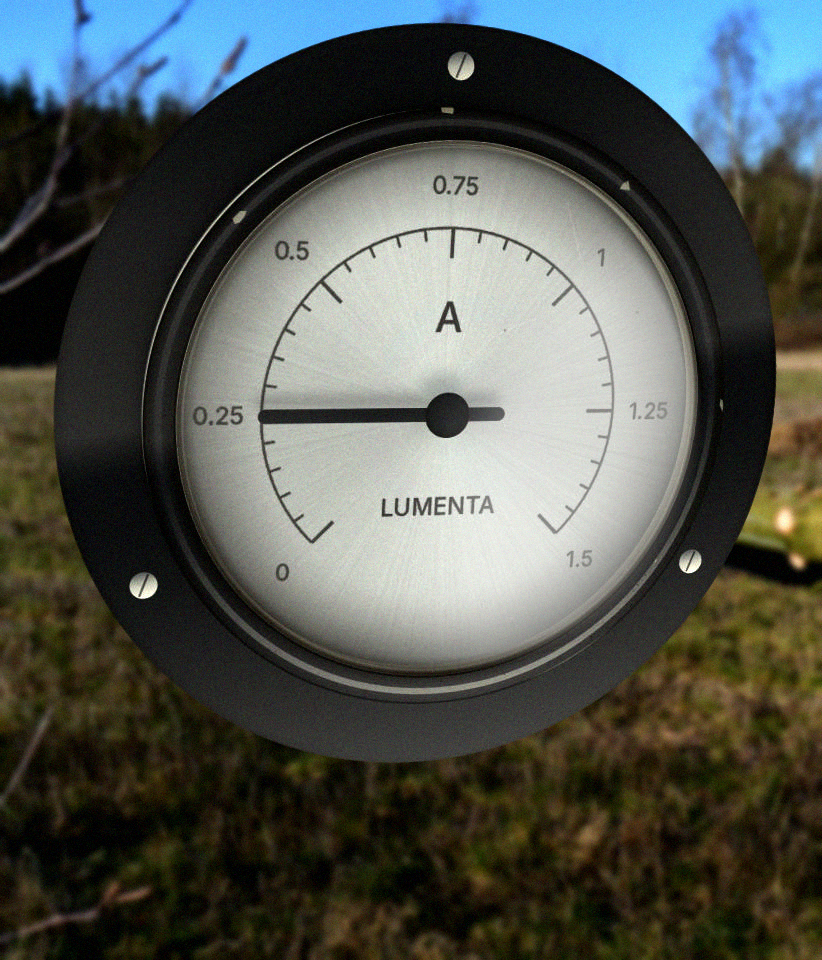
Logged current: 0.25 A
